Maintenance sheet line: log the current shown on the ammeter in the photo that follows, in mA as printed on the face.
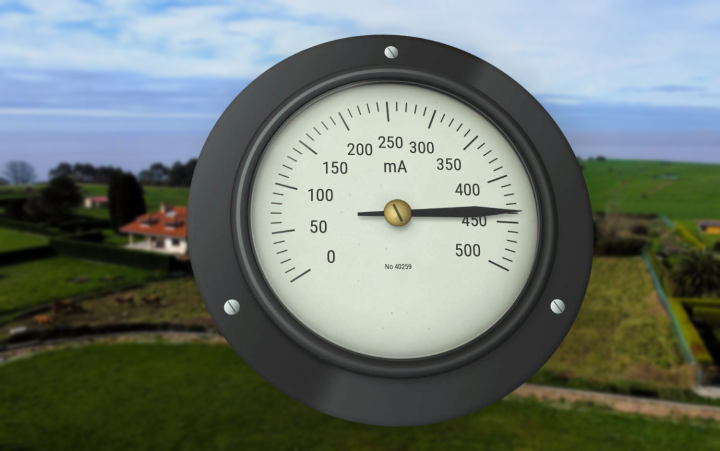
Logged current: 440 mA
